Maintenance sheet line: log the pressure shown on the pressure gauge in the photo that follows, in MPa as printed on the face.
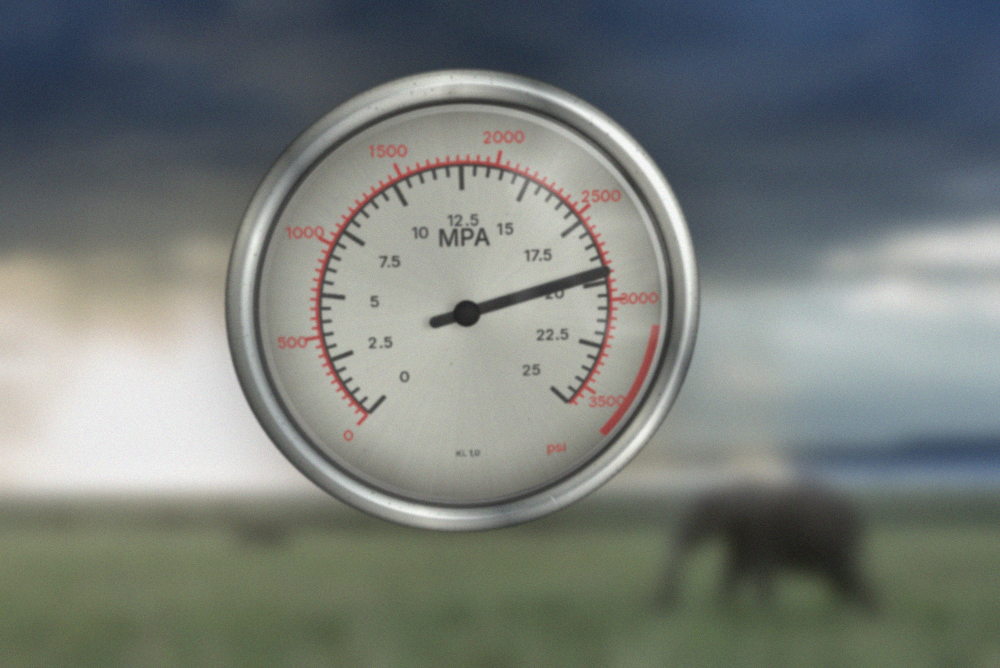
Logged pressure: 19.5 MPa
